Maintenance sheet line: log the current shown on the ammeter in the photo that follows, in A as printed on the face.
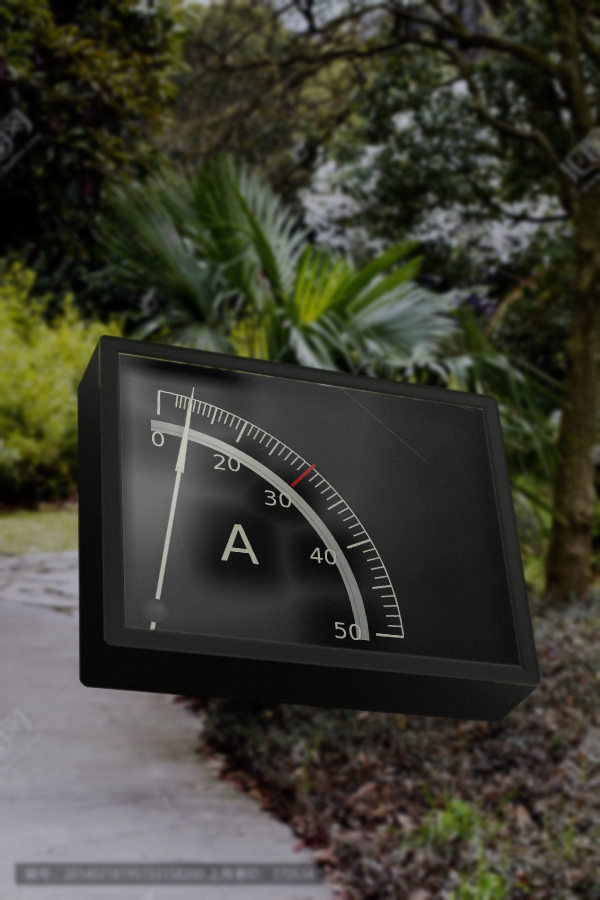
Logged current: 10 A
